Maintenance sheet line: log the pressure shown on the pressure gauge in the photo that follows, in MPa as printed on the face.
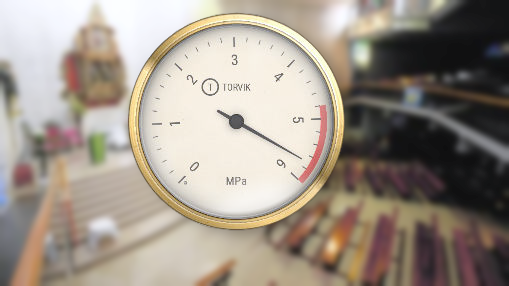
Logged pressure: 5.7 MPa
